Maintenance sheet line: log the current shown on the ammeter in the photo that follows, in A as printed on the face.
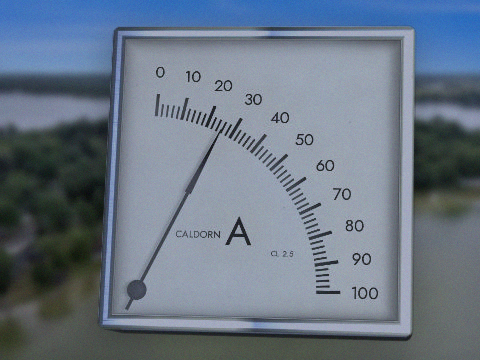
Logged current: 26 A
